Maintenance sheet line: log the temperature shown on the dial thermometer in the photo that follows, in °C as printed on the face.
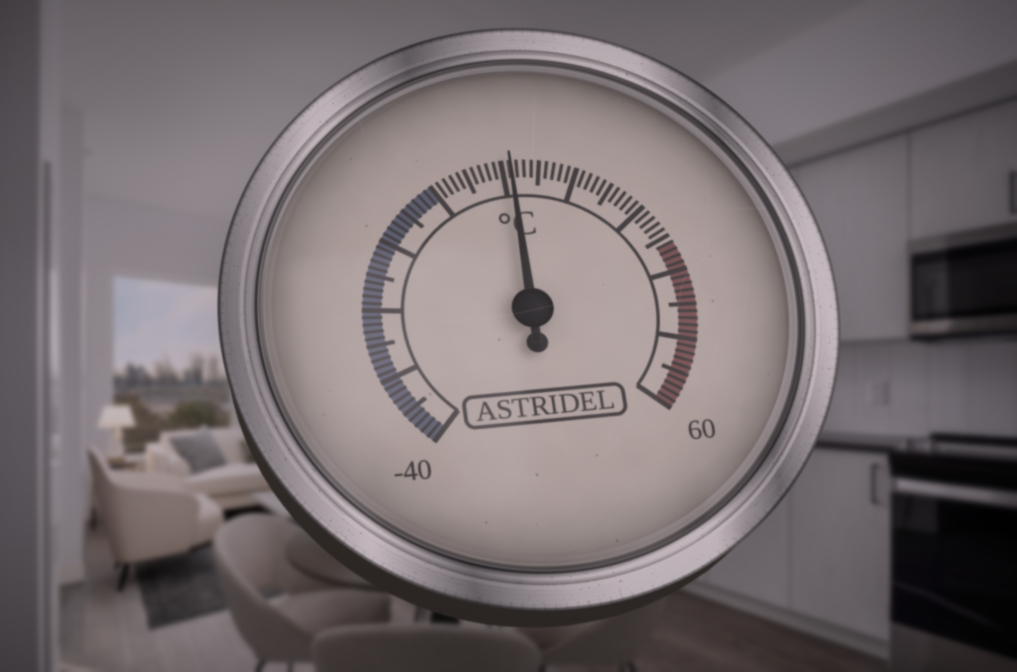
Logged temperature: 11 °C
